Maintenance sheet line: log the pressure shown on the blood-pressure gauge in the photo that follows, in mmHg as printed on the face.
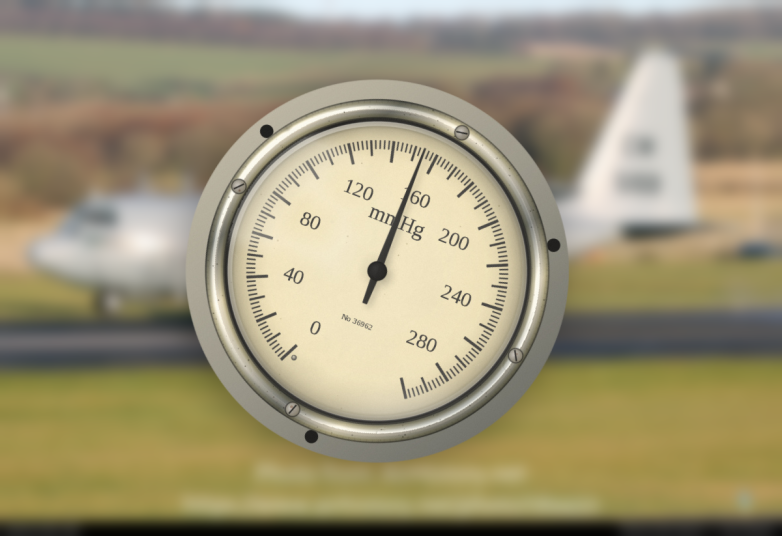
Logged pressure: 154 mmHg
